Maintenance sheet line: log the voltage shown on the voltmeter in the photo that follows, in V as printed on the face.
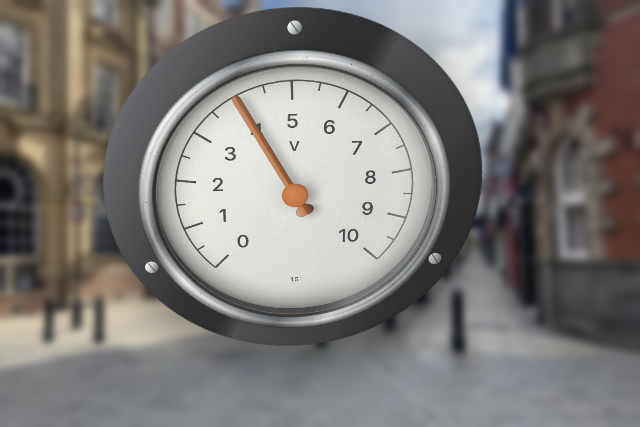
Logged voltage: 4 V
